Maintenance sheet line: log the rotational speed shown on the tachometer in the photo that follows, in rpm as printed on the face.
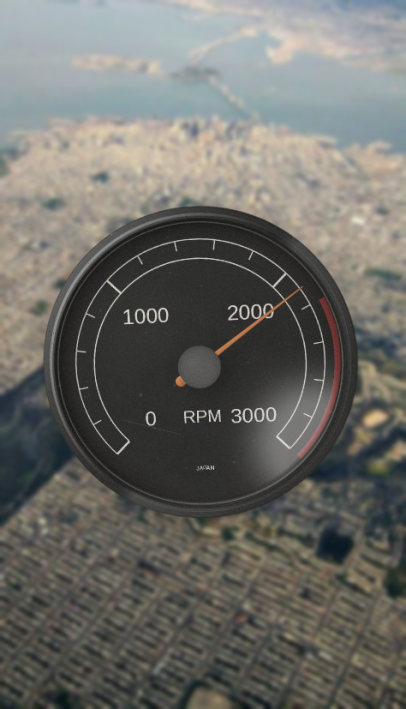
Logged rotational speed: 2100 rpm
